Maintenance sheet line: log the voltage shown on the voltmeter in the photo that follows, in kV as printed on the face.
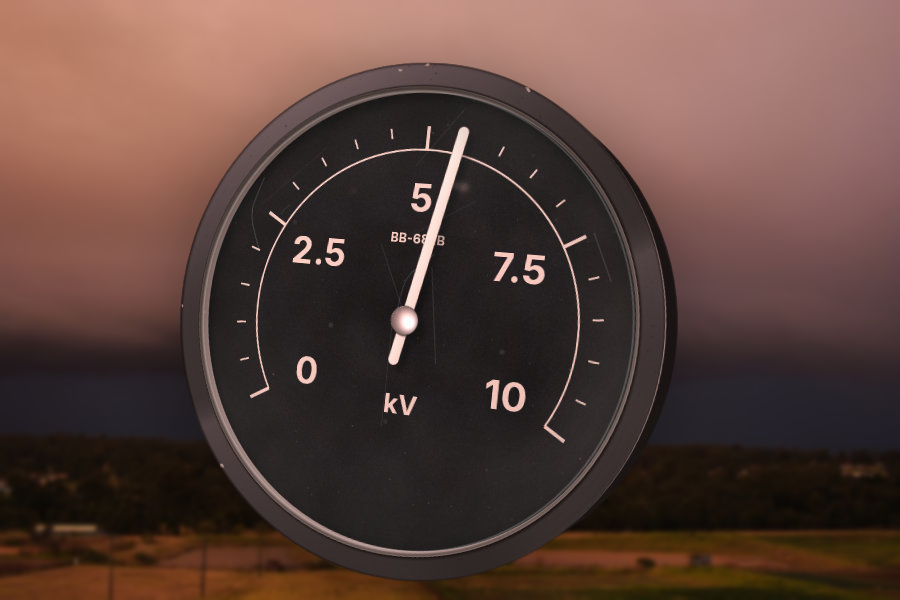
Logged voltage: 5.5 kV
